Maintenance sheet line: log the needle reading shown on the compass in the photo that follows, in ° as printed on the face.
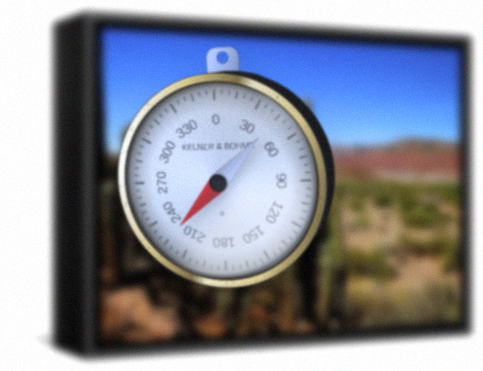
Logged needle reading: 225 °
